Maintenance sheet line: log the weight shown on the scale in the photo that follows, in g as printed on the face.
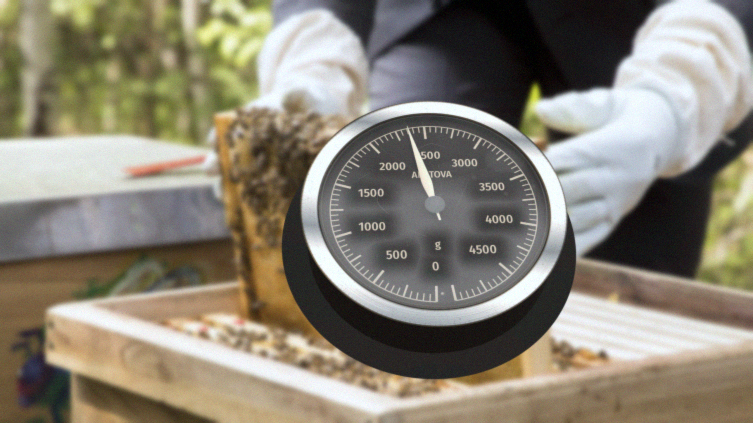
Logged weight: 2350 g
